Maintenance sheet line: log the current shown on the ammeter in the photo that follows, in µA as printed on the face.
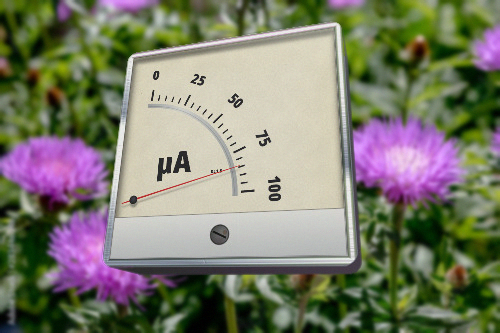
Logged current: 85 µA
